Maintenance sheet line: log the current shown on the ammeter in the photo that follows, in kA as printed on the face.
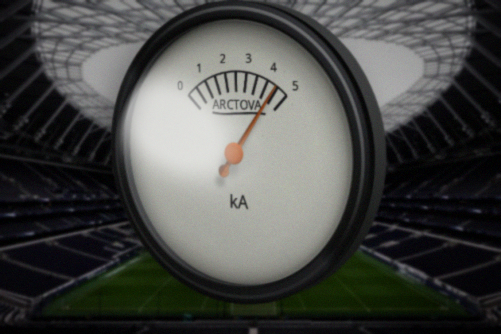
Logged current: 4.5 kA
